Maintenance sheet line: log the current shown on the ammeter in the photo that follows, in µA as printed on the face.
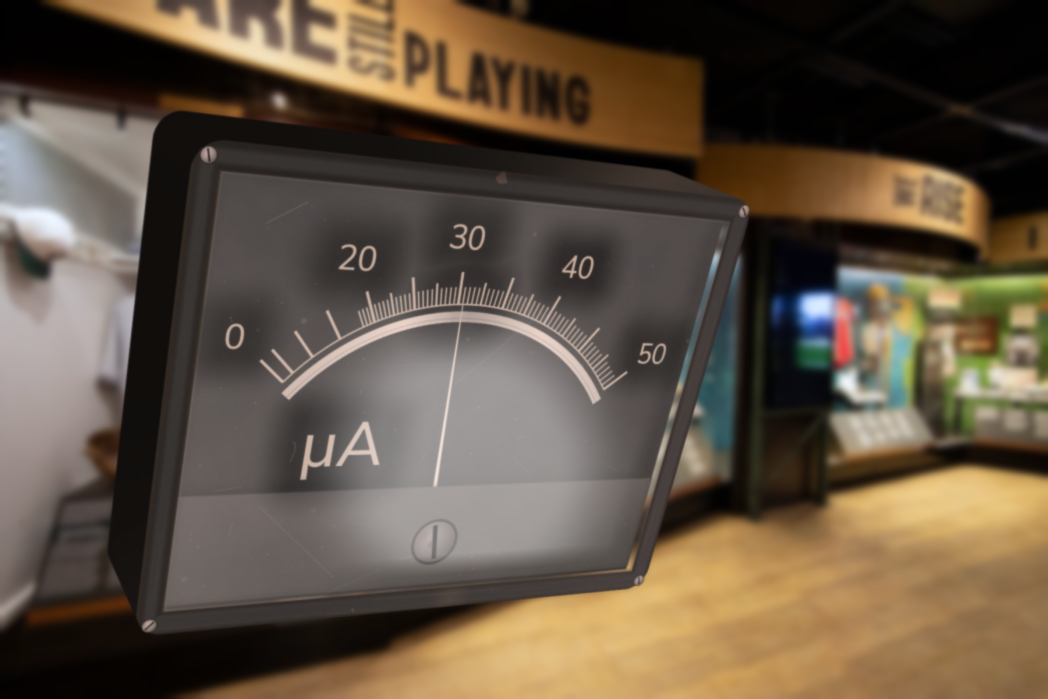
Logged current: 30 µA
